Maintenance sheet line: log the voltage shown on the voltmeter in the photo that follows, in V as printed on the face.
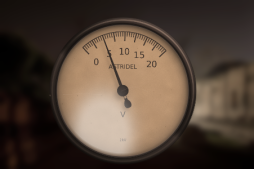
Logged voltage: 5 V
